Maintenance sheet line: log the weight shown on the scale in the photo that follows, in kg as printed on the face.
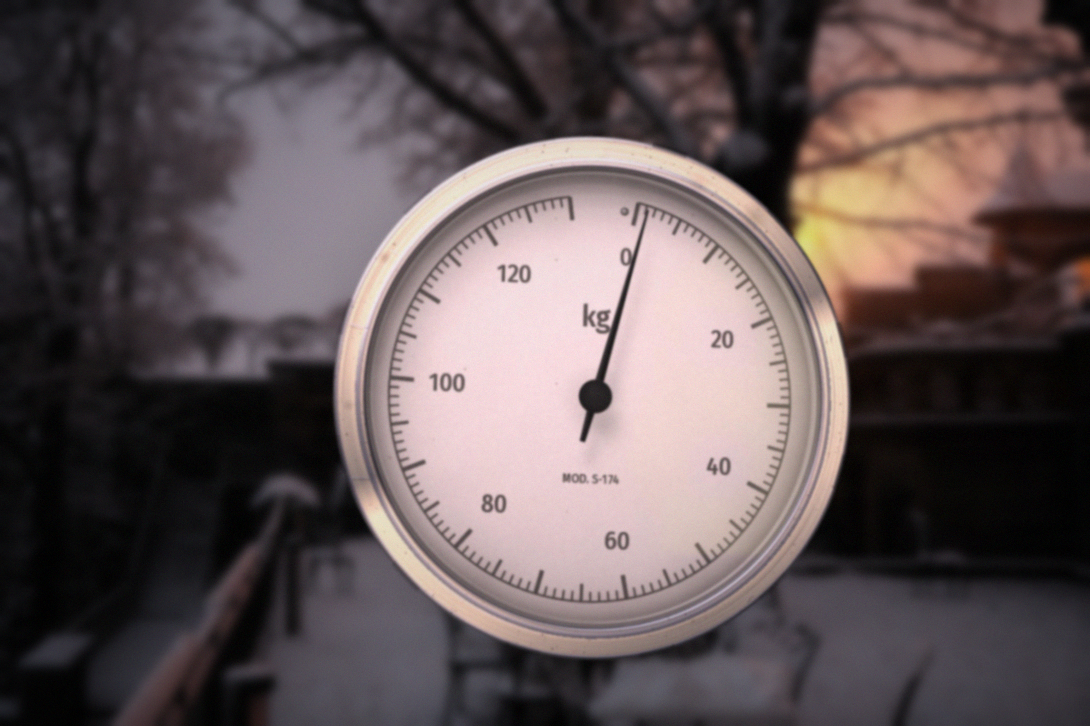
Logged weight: 1 kg
